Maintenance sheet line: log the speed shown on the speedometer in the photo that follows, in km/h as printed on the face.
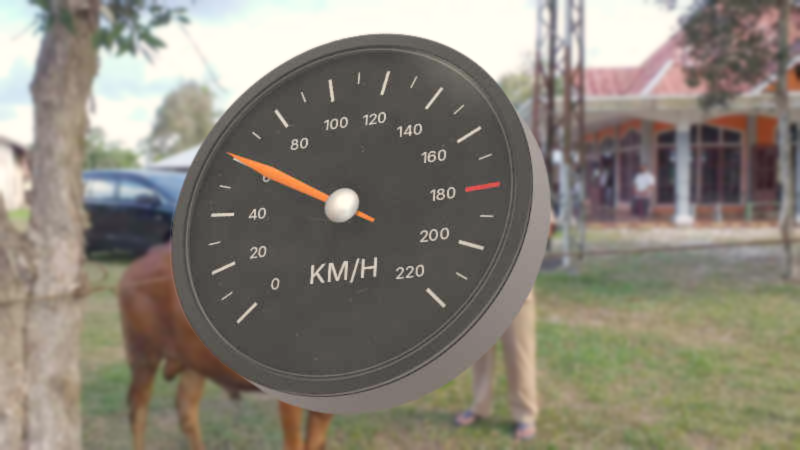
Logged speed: 60 km/h
